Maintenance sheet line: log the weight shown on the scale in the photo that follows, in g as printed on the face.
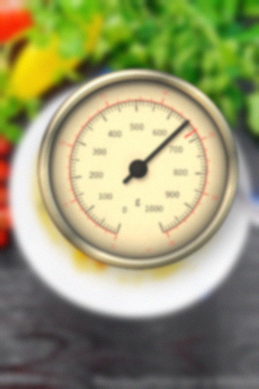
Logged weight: 650 g
